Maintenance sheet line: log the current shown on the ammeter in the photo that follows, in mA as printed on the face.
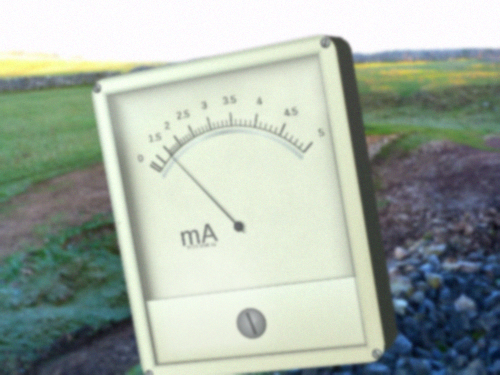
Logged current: 1.5 mA
